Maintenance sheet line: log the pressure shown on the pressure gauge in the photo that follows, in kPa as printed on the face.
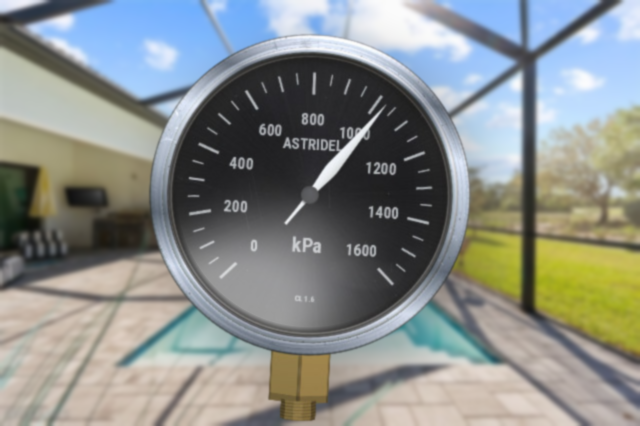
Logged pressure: 1025 kPa
